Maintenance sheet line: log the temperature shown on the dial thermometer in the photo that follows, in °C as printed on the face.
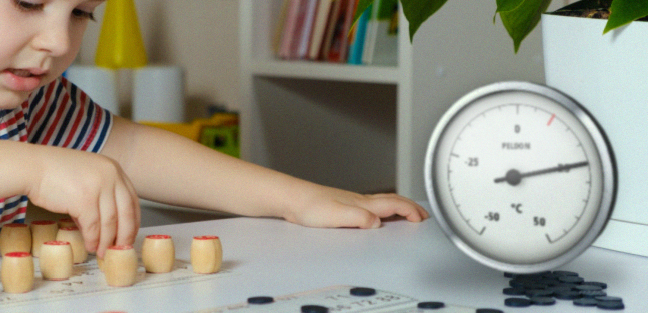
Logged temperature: 25 °C
